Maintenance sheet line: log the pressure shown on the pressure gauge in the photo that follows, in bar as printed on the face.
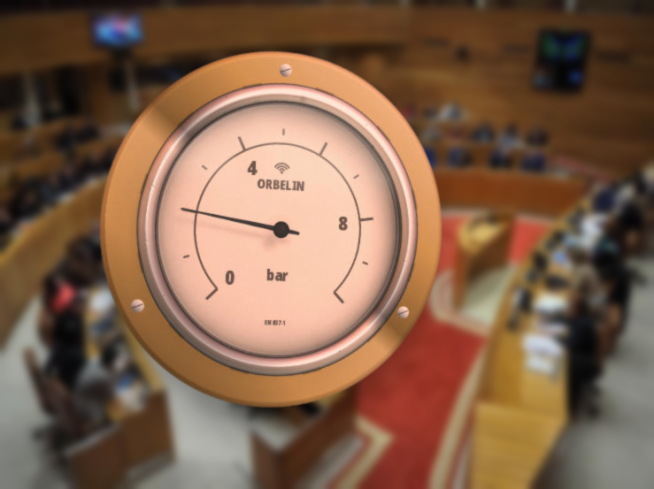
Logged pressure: 2 bar
